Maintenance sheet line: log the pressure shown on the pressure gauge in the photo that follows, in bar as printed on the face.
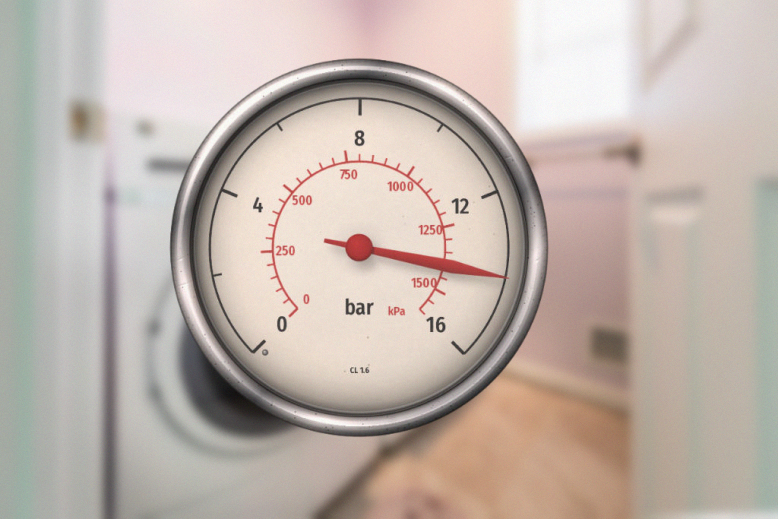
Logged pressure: 14 bar
